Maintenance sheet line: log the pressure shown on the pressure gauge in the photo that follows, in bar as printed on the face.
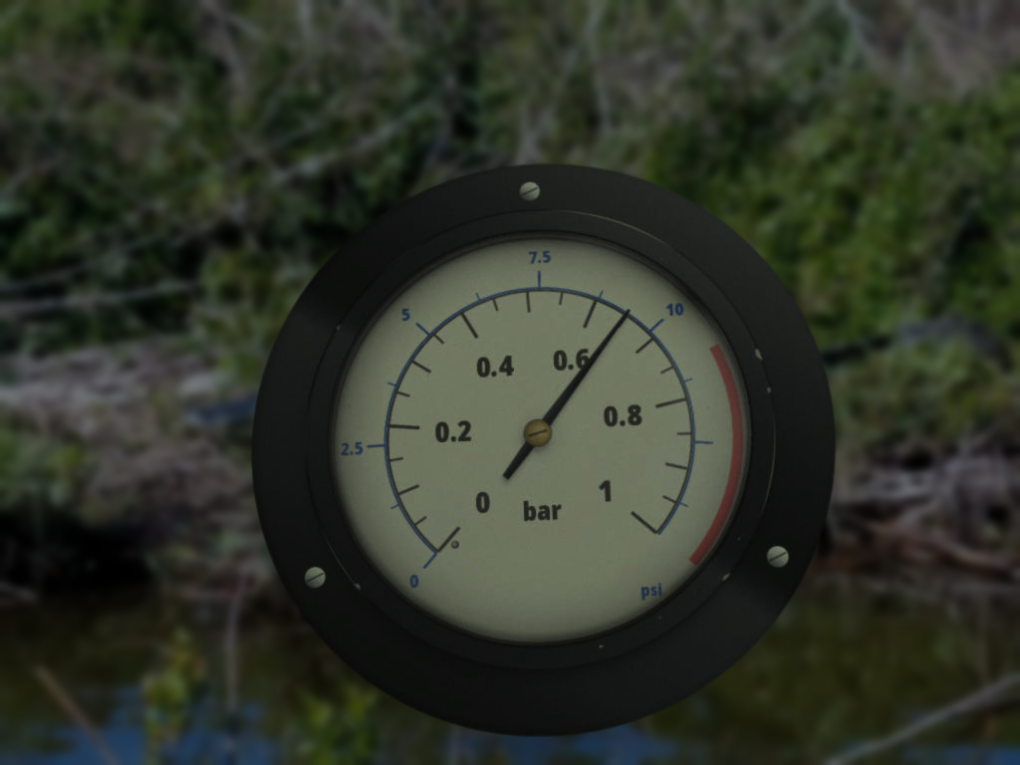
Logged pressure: 0.65 bar
